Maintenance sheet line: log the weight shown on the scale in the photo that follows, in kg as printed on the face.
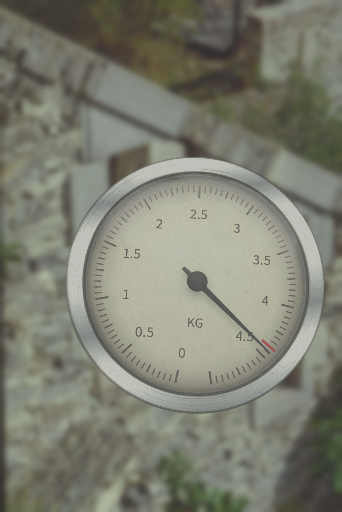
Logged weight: 4.45 kg
